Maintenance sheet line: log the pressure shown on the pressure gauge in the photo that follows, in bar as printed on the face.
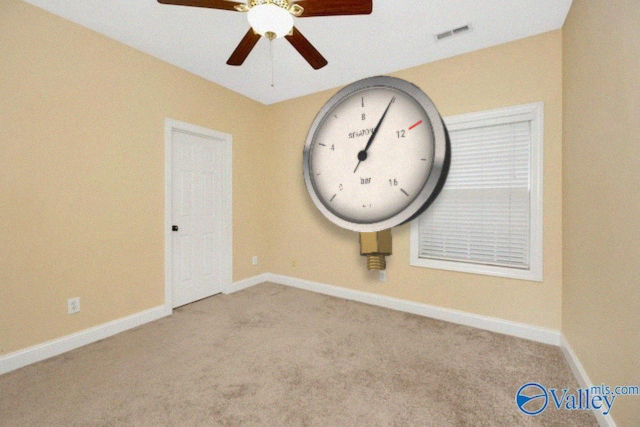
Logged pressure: 10 bar
